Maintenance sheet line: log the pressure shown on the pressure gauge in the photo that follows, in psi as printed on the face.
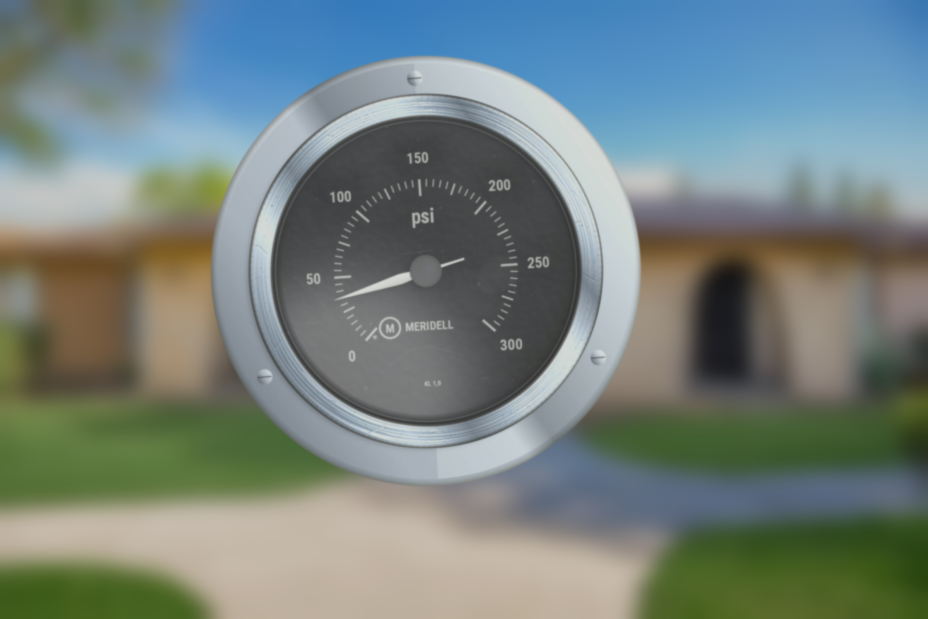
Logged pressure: 35 psi
